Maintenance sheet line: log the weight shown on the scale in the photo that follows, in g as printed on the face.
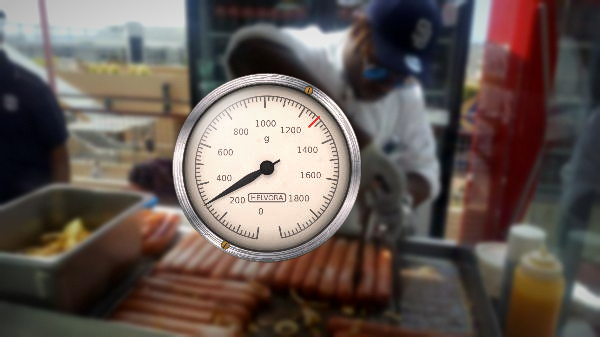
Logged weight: 300 g
